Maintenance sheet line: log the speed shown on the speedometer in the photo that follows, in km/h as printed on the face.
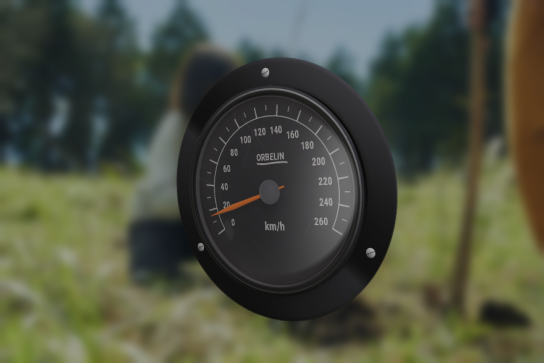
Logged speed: 15 km/h
